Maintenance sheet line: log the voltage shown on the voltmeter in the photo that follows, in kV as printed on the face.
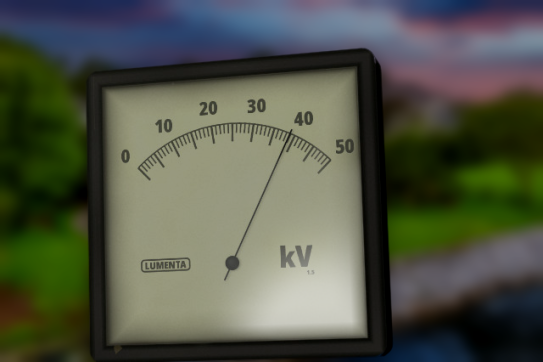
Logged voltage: 39 kV
